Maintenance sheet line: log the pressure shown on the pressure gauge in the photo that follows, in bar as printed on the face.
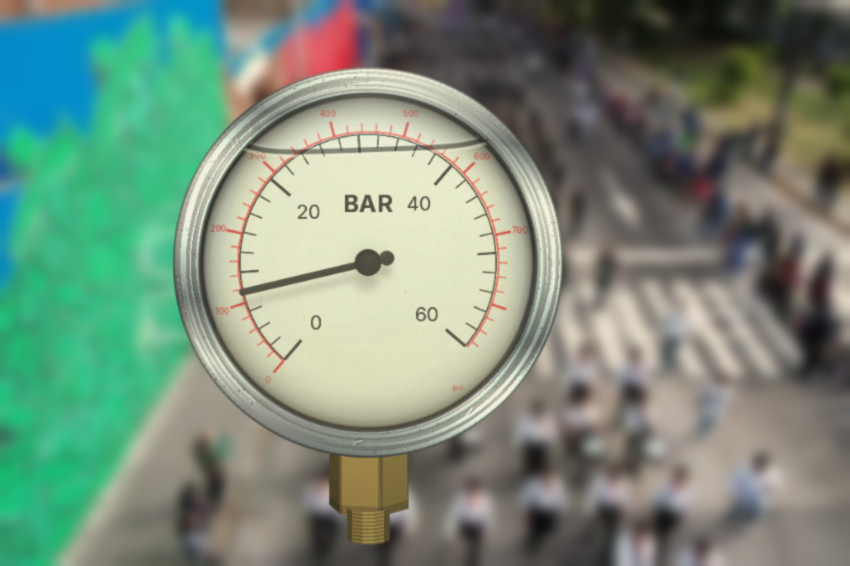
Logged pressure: 8 bar
